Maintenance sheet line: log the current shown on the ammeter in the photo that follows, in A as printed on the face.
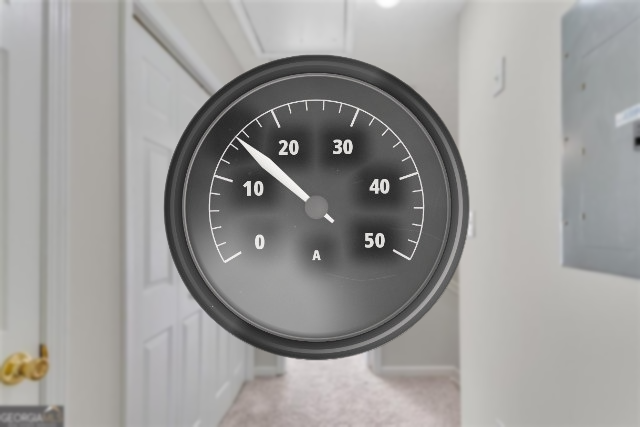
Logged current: 15 A
